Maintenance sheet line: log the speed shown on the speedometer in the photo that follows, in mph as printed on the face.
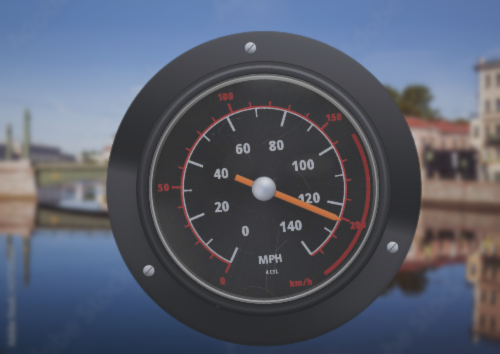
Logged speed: 125 mph
